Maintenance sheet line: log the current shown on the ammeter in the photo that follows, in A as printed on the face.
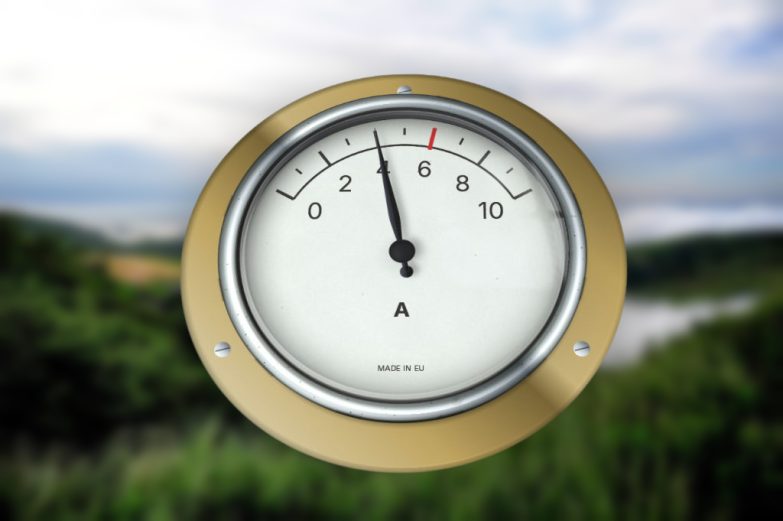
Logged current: 4 A
